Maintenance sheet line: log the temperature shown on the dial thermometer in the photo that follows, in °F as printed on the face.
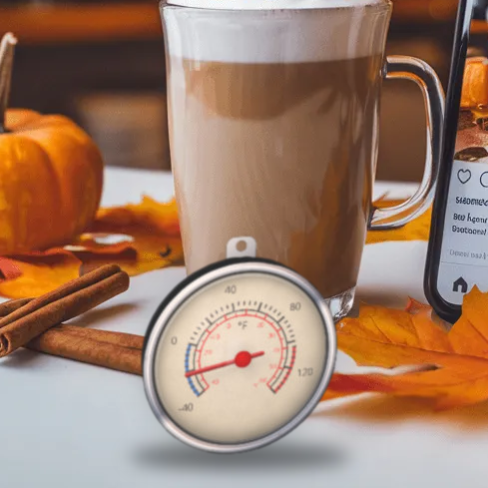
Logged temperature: -20 °F
